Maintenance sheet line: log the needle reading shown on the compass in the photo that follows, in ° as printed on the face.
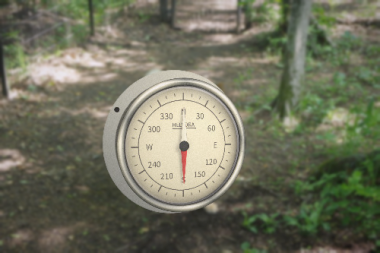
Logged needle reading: 180 °
